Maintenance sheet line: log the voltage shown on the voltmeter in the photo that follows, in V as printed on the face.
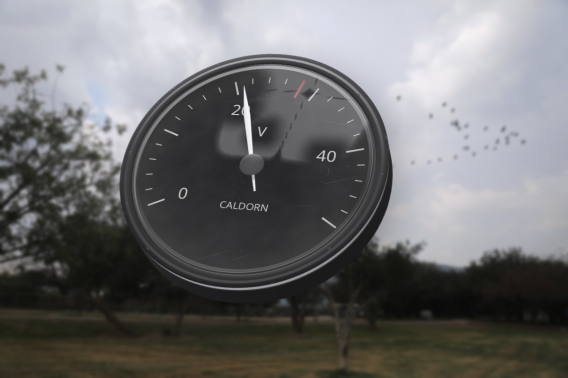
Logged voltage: 21 V
